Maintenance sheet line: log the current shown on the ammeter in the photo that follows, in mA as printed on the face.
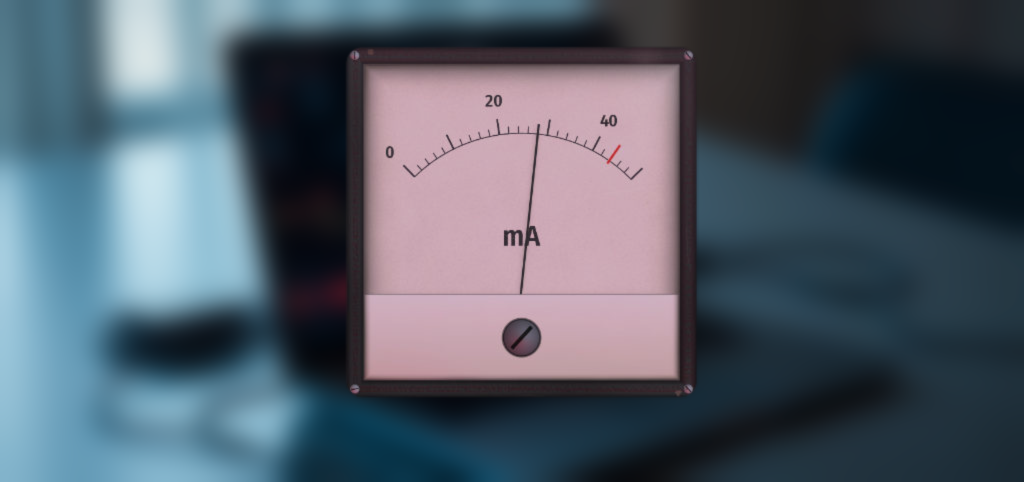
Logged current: 28 mA
